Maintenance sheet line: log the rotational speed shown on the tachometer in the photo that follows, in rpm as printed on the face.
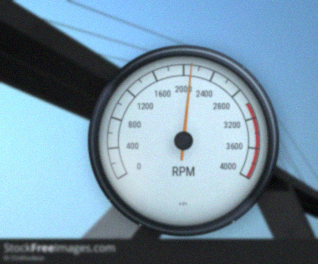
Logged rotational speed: 2100 rpm
